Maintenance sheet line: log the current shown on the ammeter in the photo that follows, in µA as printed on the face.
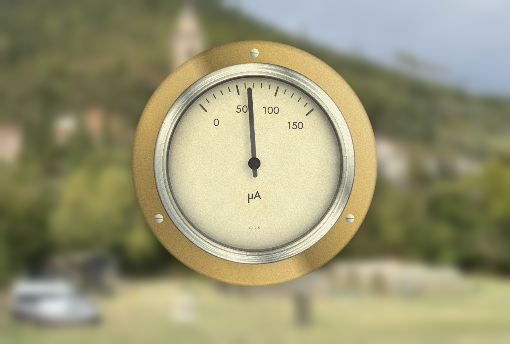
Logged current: 65 µA
